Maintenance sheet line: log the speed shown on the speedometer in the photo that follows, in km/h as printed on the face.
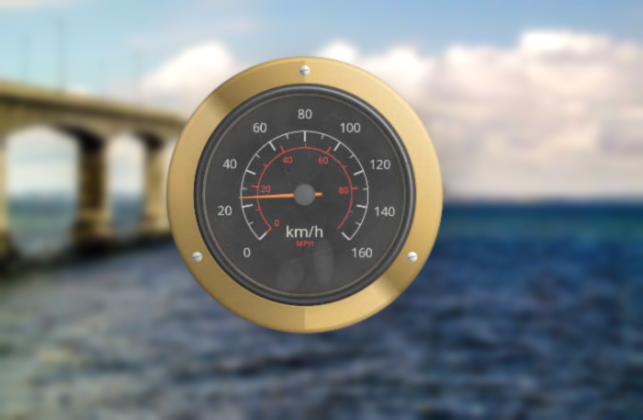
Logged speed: 25 km/h
